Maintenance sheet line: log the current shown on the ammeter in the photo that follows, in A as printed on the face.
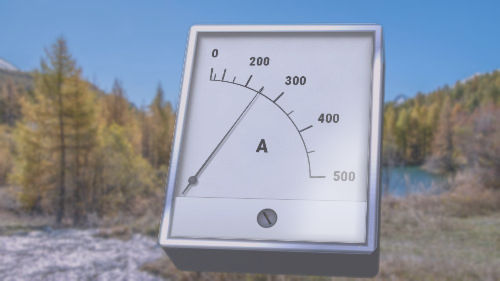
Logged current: 250 A
